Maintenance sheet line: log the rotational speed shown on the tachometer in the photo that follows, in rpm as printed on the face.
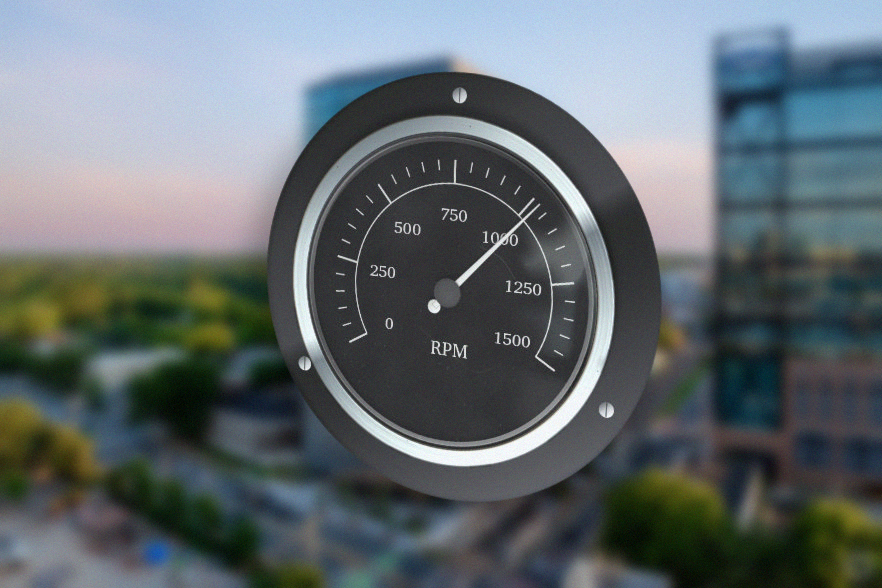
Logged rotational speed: 1025 rpm
